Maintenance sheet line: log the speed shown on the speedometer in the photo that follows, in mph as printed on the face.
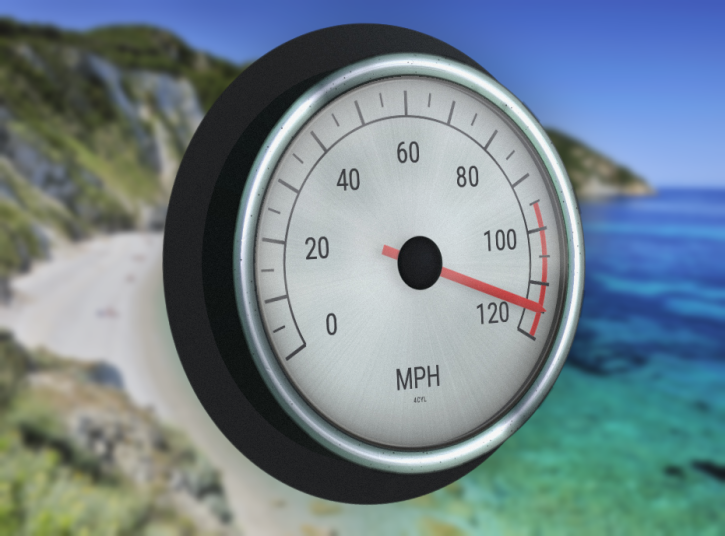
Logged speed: 115 mph
